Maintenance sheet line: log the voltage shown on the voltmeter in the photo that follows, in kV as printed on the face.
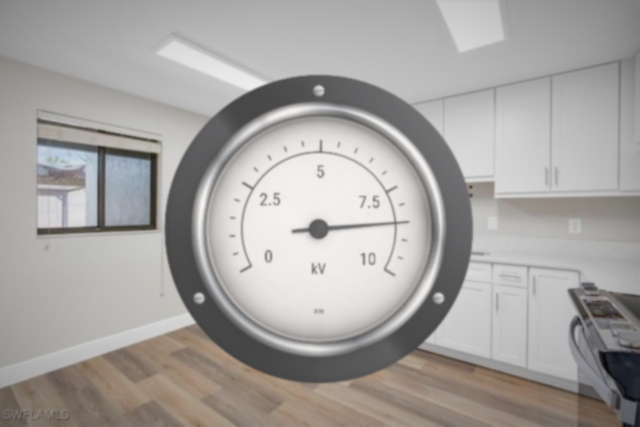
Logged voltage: 8.5 kV
